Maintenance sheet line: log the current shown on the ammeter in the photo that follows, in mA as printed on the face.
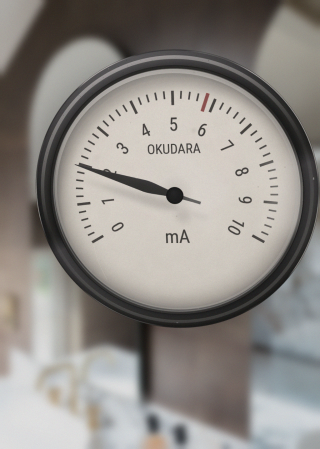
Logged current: 2 mA
